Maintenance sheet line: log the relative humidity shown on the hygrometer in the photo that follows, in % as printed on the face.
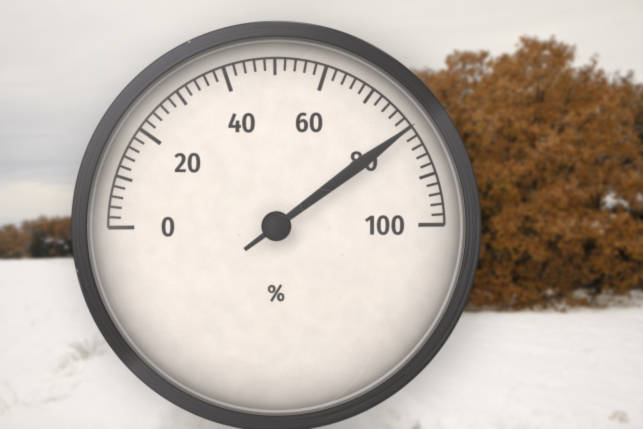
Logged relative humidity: 80 %
